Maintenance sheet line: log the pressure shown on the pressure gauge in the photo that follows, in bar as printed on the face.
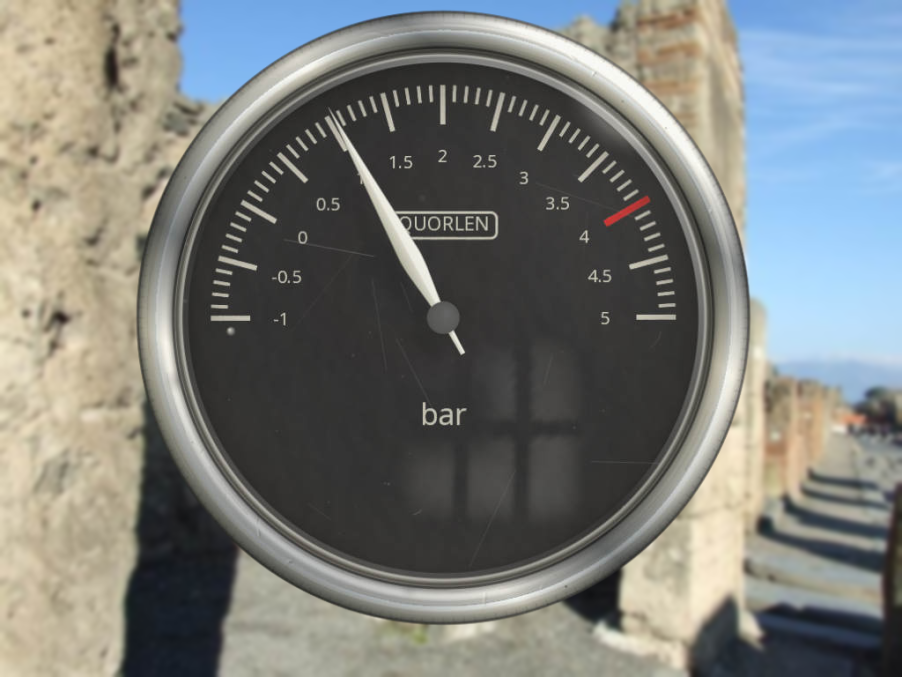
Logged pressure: 1.05 bar
